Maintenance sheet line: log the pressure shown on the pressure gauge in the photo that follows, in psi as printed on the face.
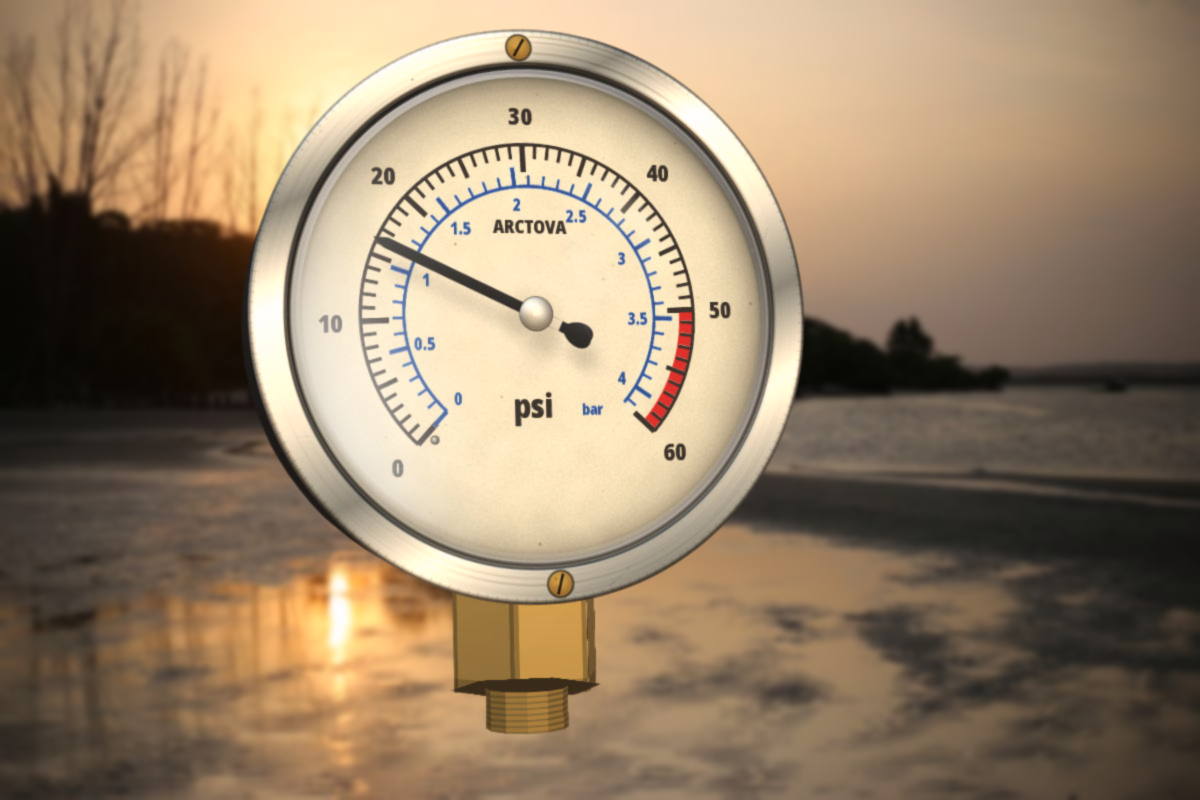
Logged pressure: 16 psi
